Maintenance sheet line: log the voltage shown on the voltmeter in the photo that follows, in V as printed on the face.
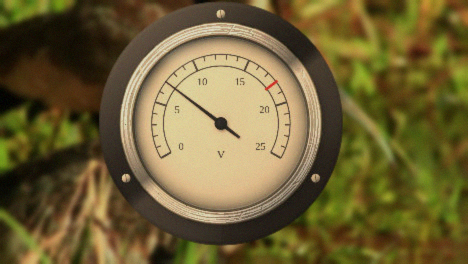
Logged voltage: 7 V
